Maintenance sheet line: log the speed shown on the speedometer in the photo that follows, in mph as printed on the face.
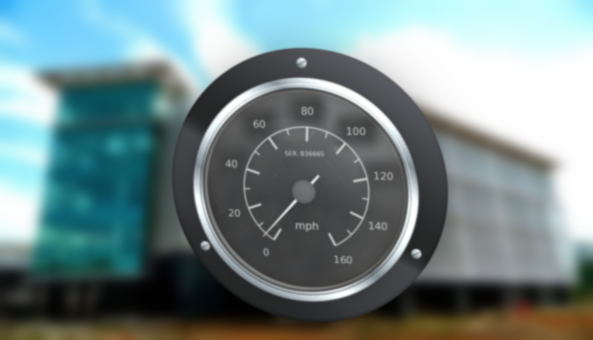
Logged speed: 5 mph
